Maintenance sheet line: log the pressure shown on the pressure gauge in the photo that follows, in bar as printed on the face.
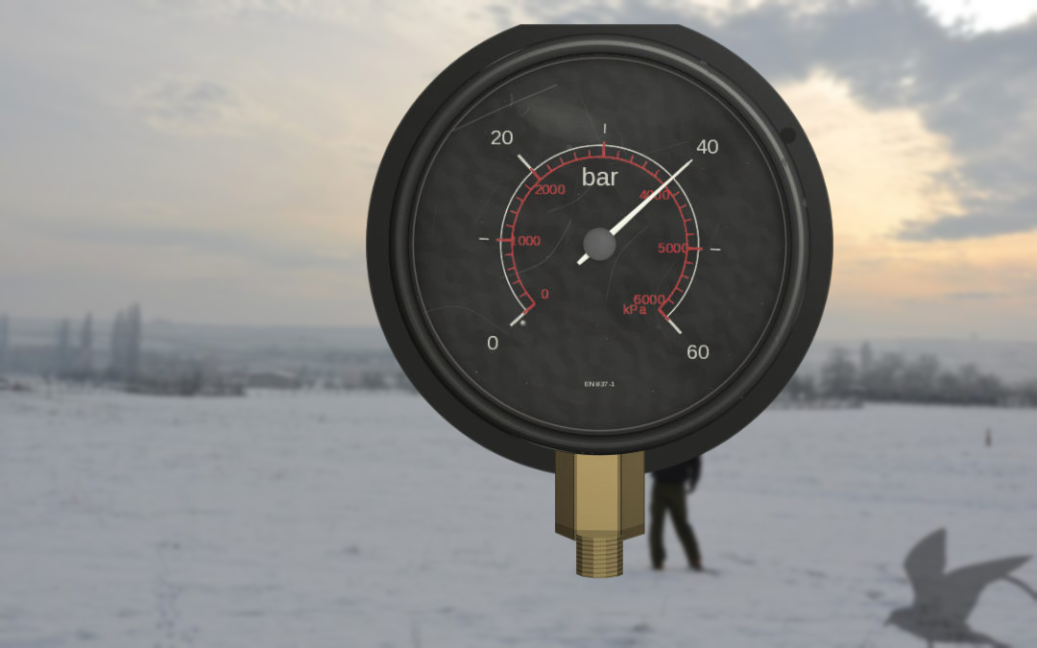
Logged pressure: 40 bar
